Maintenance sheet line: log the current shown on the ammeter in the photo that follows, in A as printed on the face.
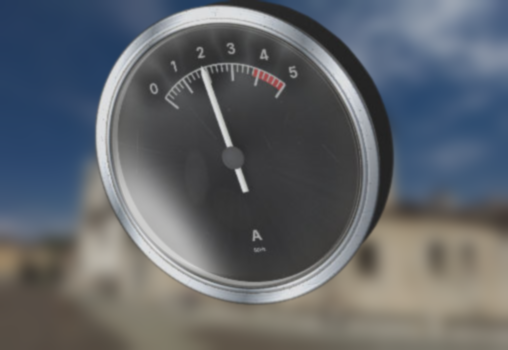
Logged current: 2 A
